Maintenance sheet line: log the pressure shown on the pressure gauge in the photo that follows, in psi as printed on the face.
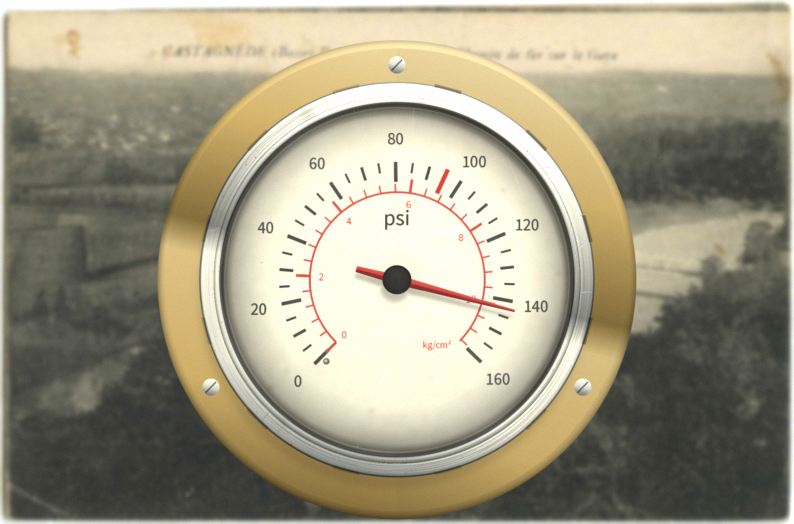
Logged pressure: 142.5 psi
